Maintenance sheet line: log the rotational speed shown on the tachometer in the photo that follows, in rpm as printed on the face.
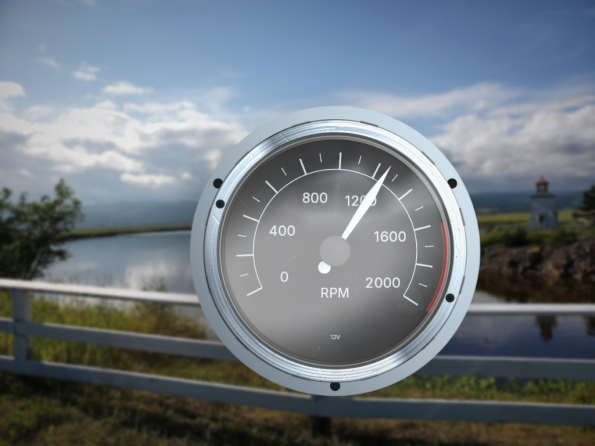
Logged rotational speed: 1250 rpm
